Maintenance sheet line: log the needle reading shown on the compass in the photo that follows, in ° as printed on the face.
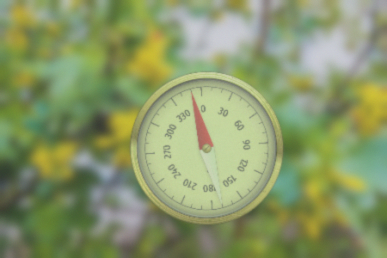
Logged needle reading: 350 °
